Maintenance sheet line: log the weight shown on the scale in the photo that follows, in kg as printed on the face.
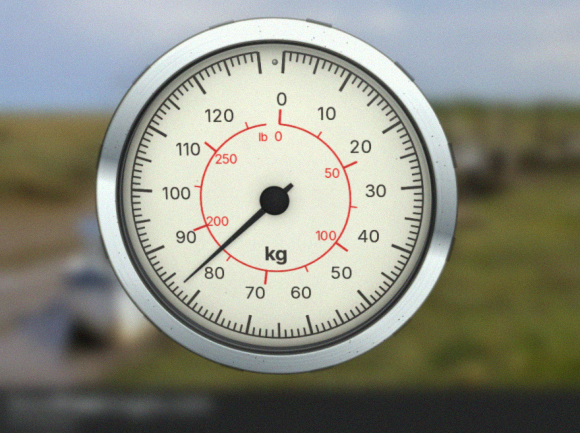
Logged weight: 83 kg
